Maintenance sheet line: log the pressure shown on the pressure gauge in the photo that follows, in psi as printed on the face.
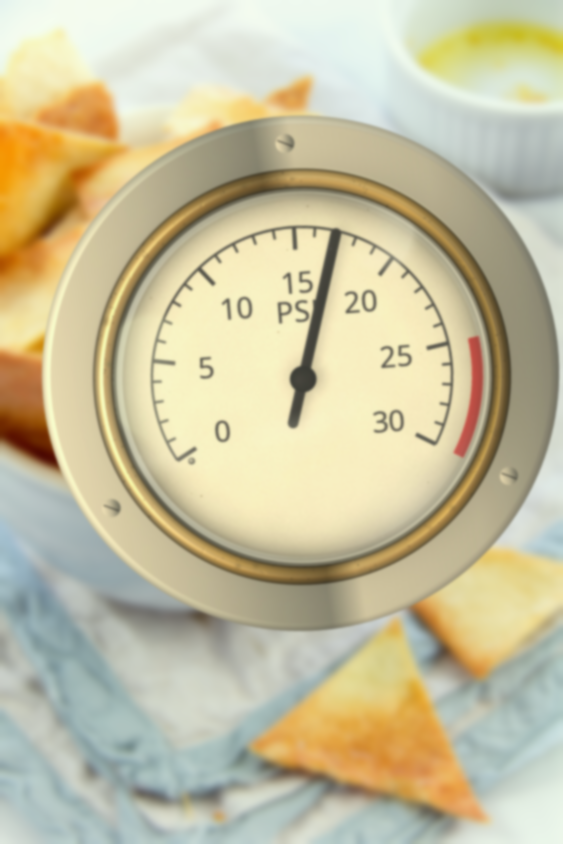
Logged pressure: 17 psi
